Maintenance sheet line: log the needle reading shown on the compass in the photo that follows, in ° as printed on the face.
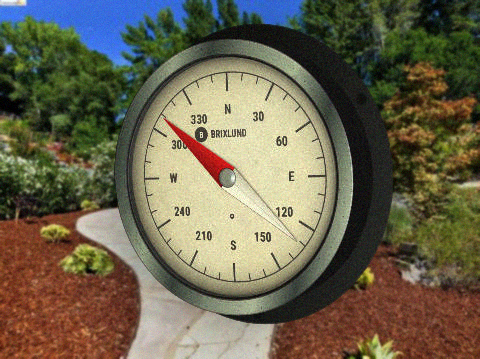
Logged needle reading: 310 °
